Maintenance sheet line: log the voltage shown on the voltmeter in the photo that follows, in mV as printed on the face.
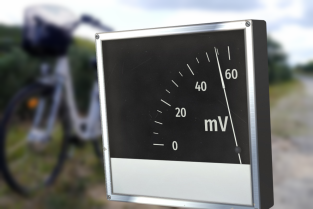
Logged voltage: 55 mV
